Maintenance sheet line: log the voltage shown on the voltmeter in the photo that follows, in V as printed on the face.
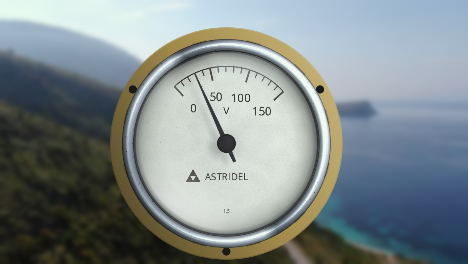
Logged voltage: 30 V
